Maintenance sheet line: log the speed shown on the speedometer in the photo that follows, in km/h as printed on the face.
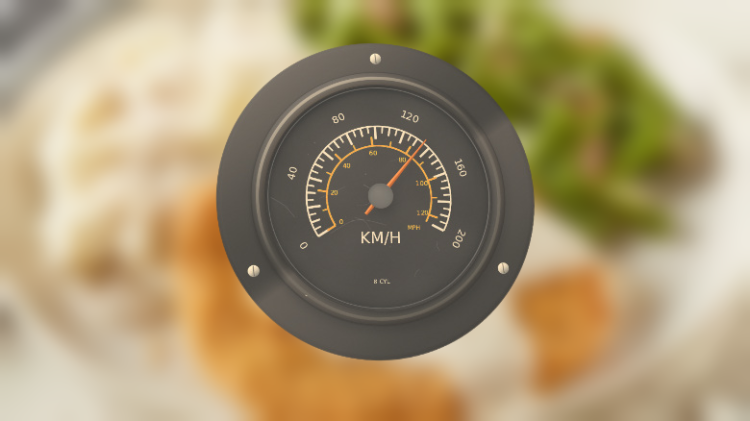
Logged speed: 135 km/h
